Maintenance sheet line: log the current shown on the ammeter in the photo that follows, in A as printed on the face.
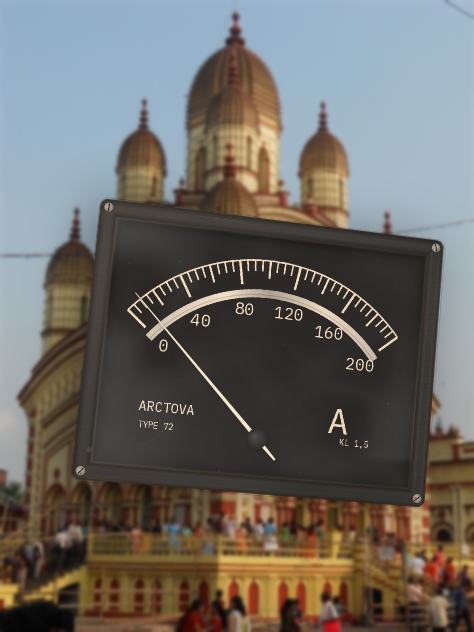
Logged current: 10 A
